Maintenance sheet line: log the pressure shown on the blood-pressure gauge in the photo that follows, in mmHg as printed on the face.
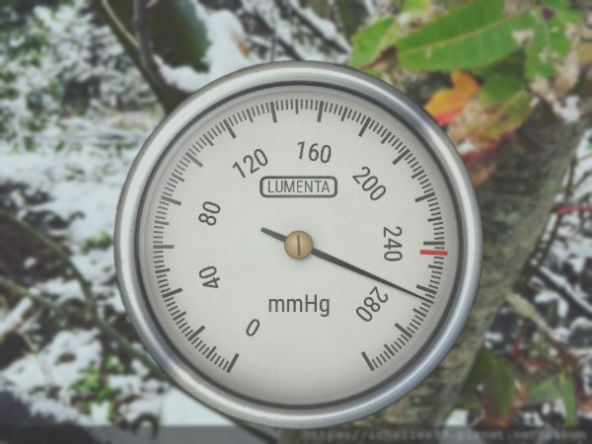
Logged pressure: 264 mmHg
